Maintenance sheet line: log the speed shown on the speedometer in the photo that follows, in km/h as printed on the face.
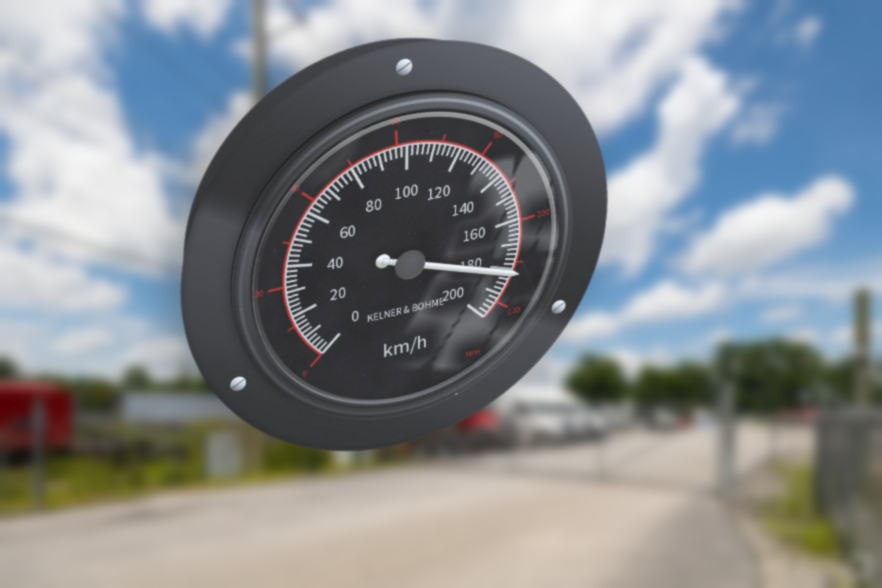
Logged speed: 180 km/h
